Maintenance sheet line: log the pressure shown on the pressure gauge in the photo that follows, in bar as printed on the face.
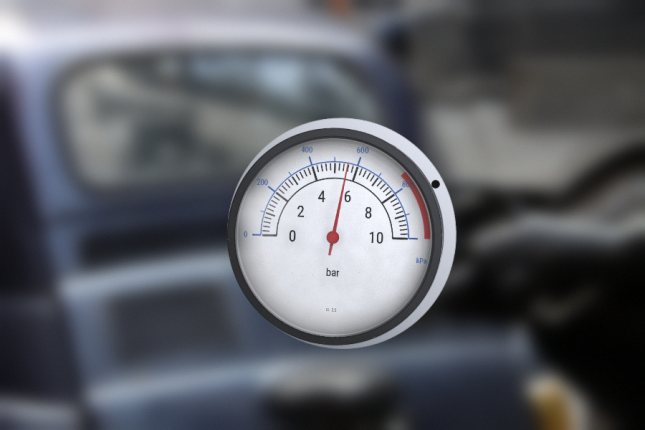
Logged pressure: 5.6 bar
